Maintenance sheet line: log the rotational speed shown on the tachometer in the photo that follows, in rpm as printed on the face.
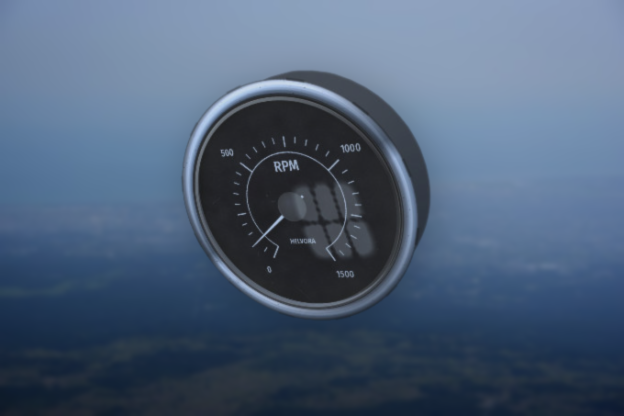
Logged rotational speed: 100 rpm
